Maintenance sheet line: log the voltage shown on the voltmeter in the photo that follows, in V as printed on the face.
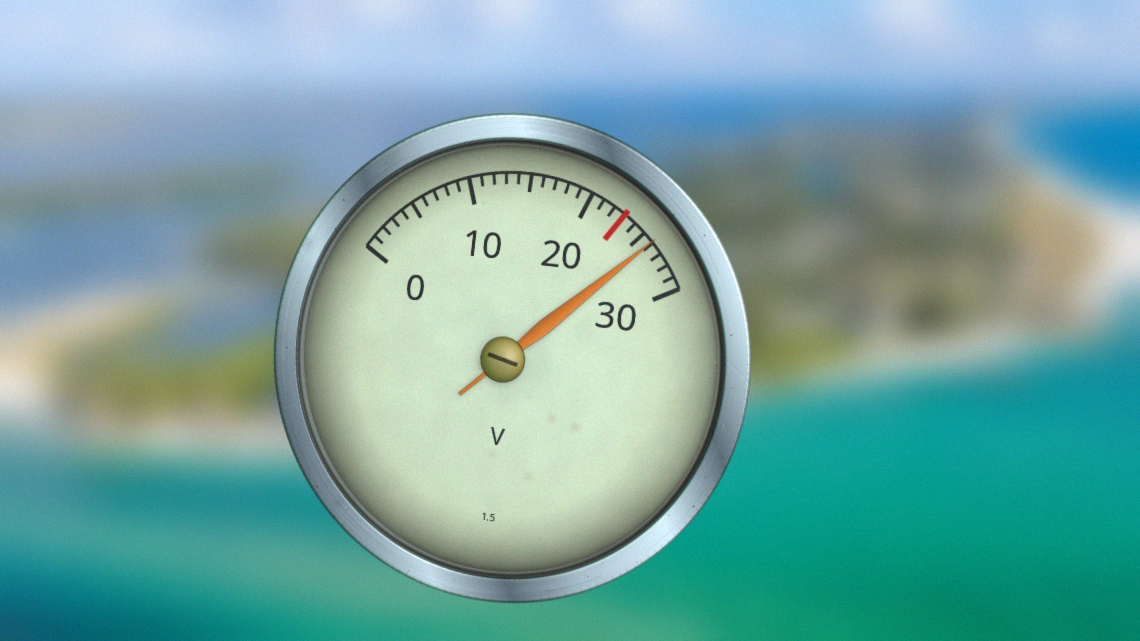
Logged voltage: 26 V
